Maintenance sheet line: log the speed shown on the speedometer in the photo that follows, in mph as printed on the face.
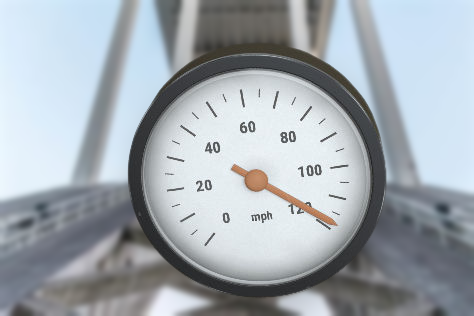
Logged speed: 117.5 mph
